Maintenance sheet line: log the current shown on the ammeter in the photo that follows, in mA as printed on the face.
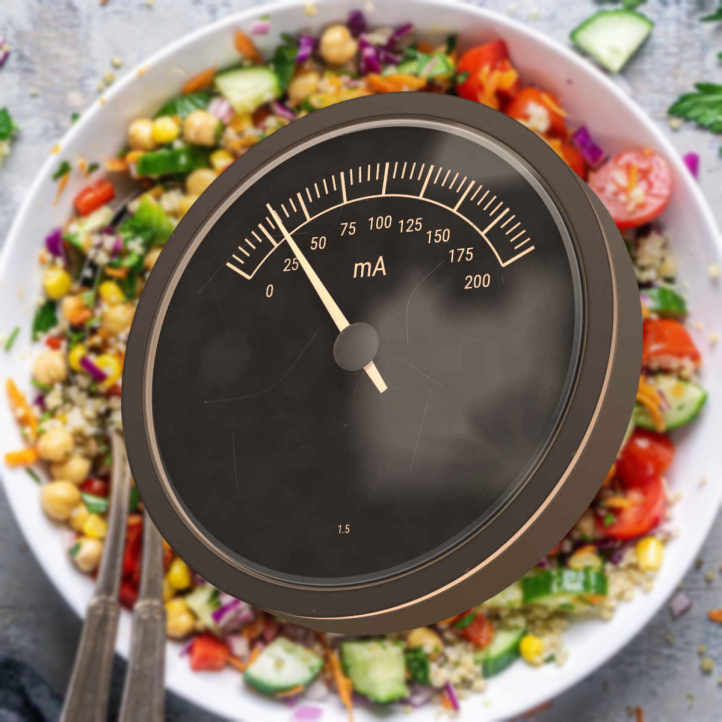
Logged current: 35 mA
